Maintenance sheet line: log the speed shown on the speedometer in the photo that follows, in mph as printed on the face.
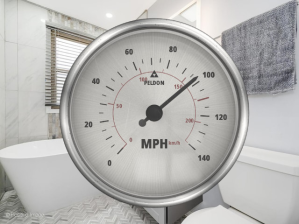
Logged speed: 97.5 mph
